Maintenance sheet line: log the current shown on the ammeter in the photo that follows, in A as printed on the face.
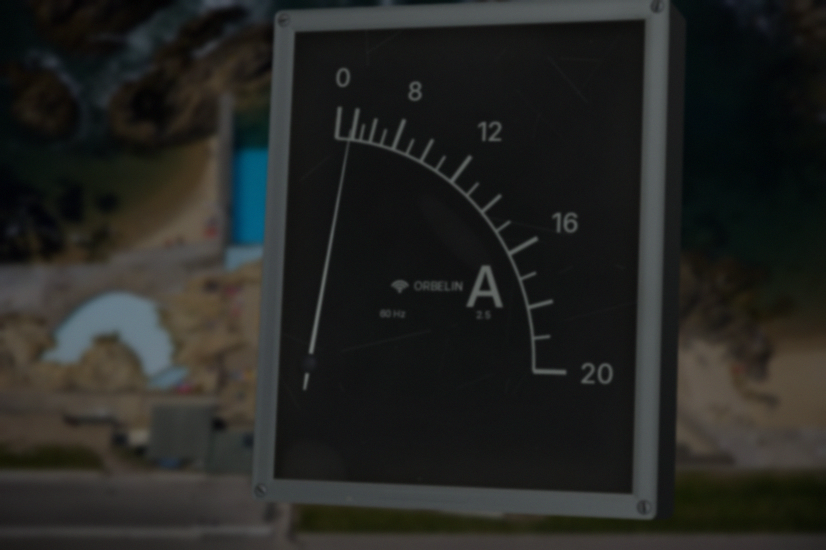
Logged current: 4 A
